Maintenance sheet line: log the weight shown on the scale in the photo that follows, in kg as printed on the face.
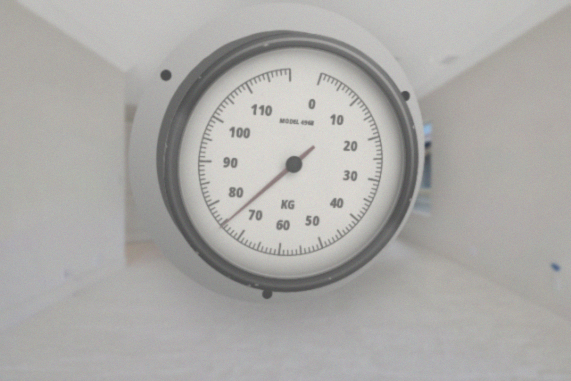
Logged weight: 75 kg
